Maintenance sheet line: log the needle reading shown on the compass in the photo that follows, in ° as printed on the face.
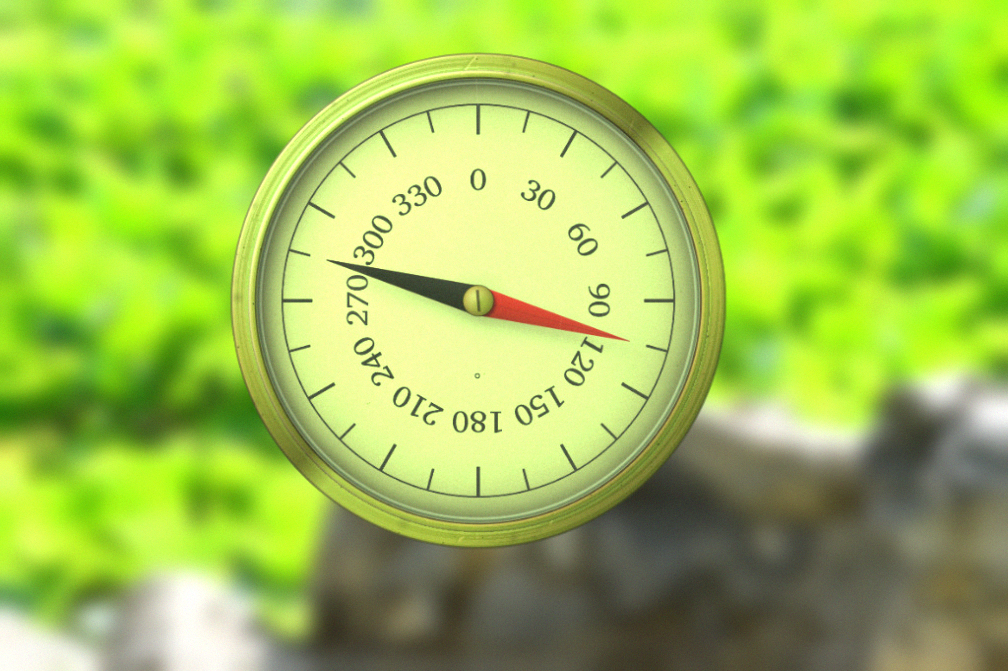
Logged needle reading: 105 °
